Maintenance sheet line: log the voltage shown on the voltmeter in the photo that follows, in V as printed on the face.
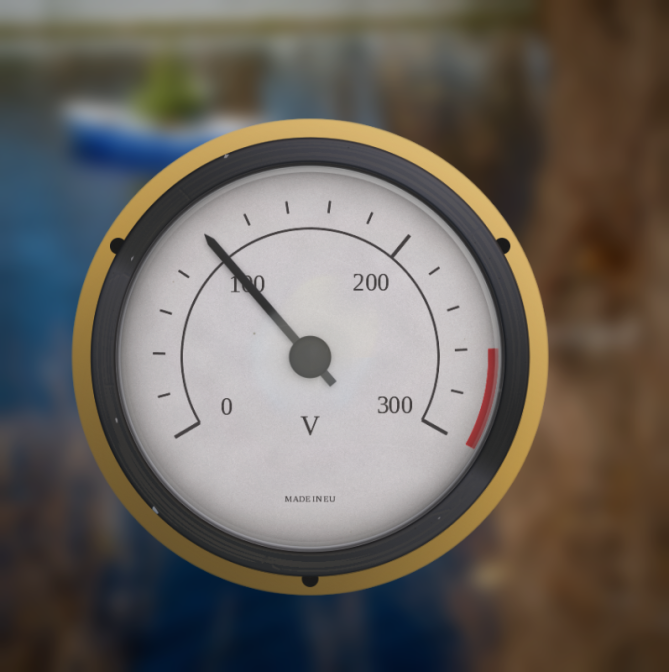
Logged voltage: 100 V
